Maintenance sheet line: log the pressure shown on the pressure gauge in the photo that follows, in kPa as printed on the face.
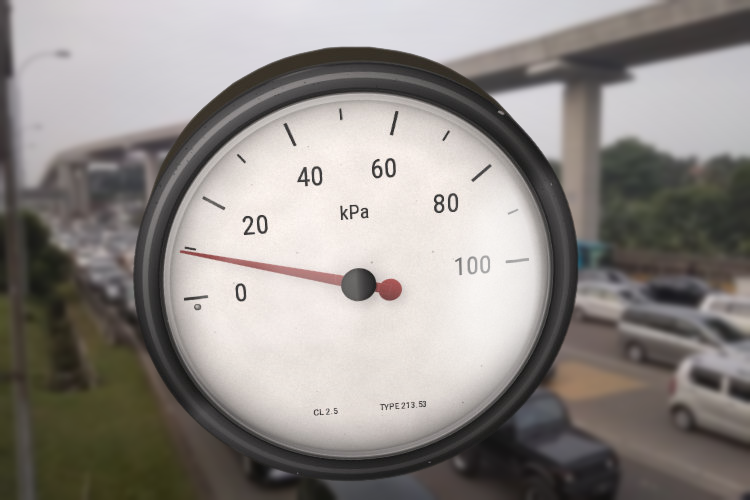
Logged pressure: 10 kPa
